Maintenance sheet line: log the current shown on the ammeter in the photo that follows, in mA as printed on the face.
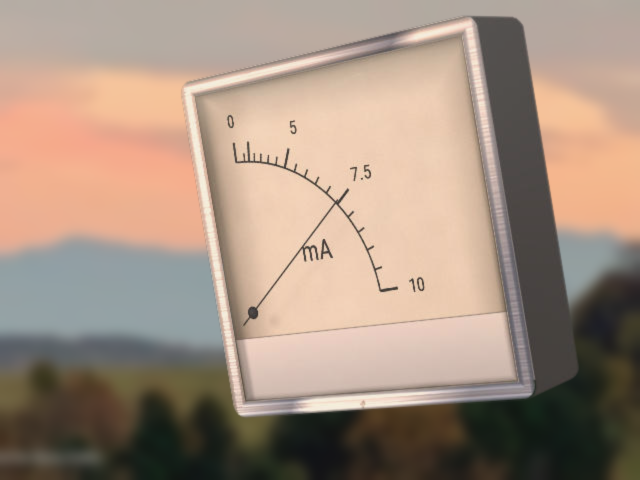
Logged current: 7.5 mA
